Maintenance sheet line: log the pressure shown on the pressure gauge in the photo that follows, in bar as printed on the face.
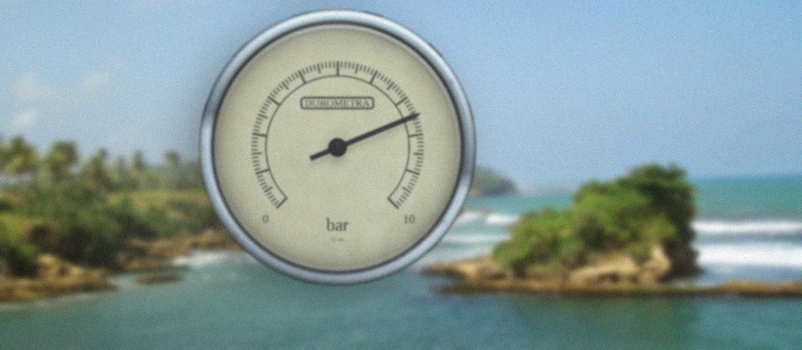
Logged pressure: 7.5 bar
